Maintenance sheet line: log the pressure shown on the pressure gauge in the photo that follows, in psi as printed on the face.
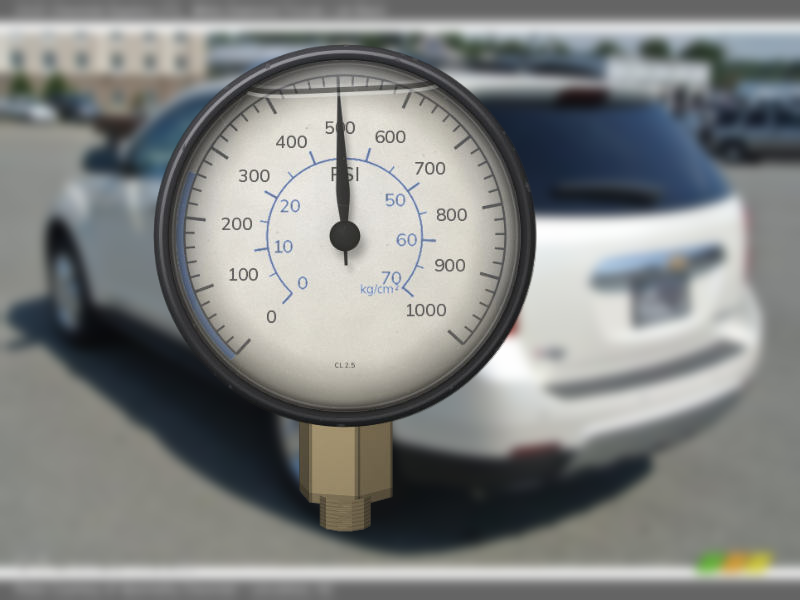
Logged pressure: 500 psi
